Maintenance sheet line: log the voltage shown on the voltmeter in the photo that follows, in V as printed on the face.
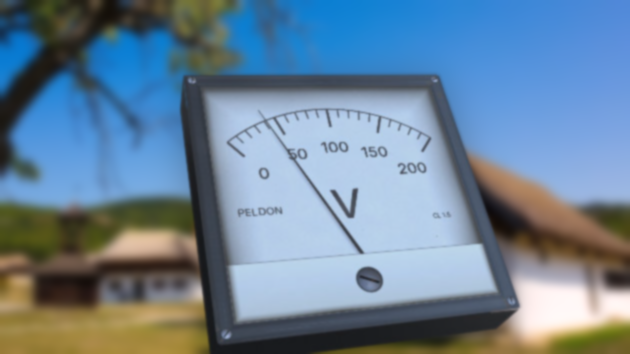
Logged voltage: 40 V
